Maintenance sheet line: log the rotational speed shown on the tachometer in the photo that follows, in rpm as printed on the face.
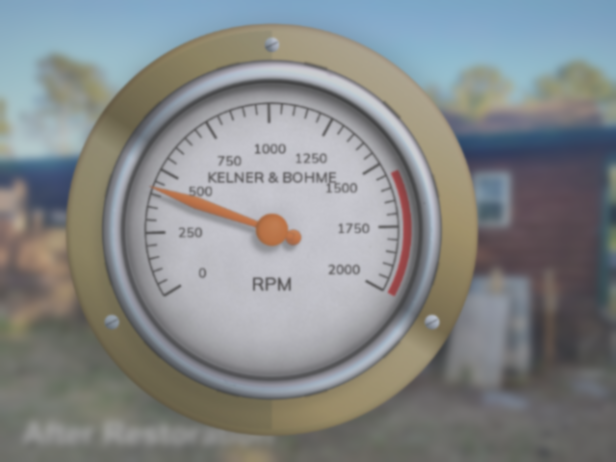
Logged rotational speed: 425 rpm
